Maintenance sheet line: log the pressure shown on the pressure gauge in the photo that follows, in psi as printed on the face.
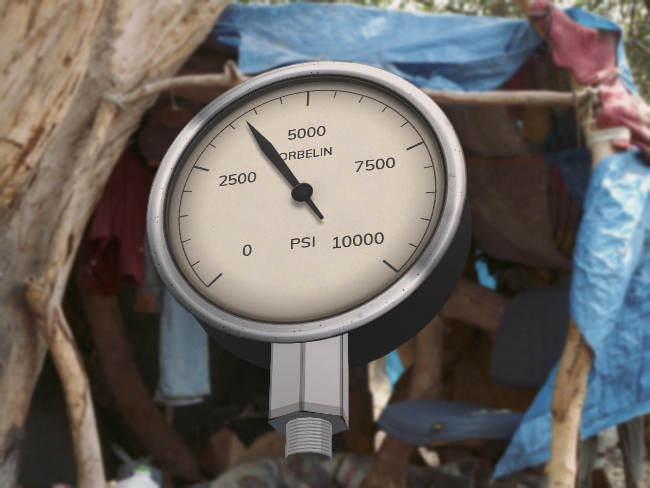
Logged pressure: 3750 psi
